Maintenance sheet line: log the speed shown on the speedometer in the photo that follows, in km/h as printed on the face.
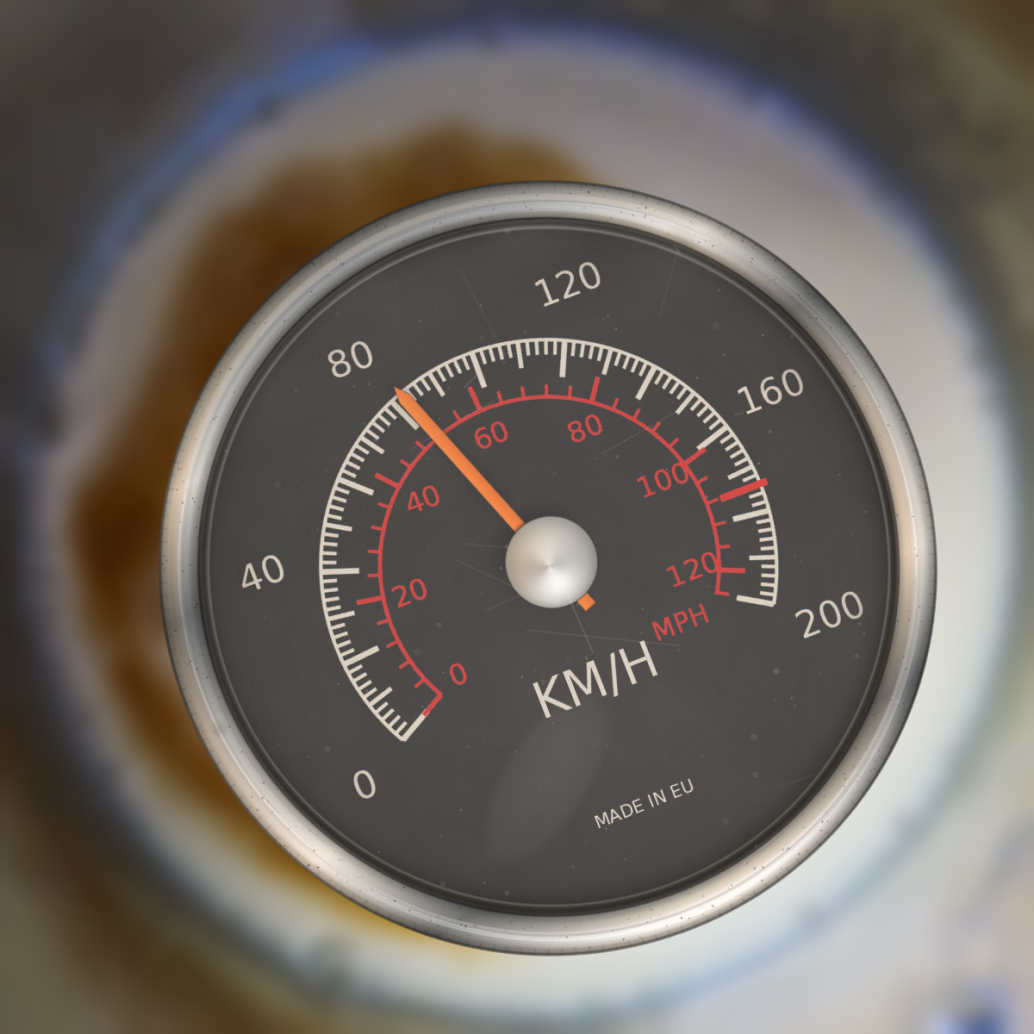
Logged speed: 82 km/h
